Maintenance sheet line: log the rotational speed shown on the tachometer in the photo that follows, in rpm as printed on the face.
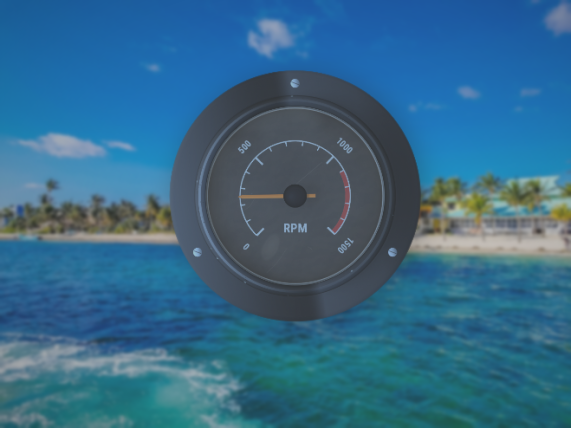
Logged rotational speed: 250 rpm
